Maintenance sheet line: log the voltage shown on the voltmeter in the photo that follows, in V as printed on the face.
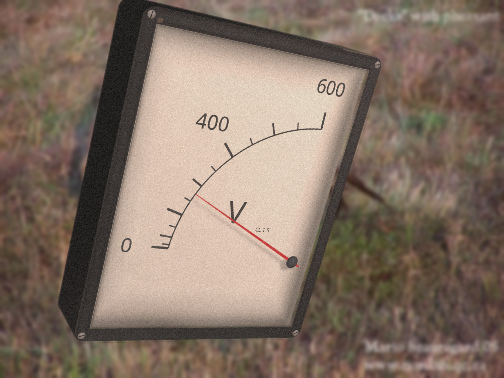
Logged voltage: 275 V
